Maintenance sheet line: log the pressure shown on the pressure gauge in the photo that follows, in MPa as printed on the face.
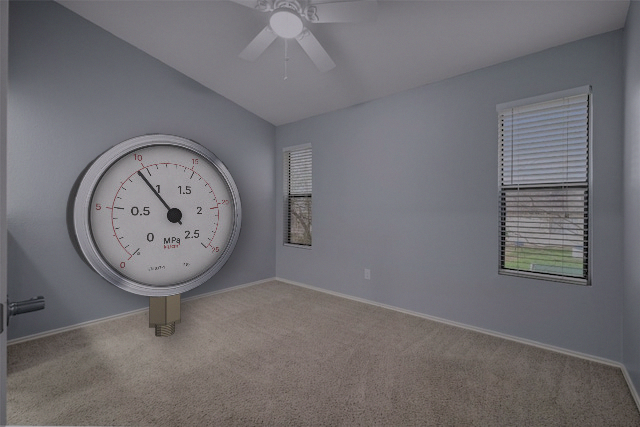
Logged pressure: 0.9 MPa
